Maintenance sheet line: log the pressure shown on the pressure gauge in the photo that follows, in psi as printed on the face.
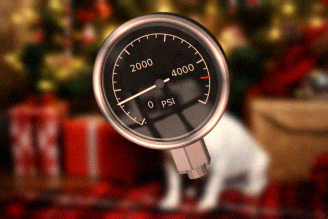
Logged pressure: 700 psi
